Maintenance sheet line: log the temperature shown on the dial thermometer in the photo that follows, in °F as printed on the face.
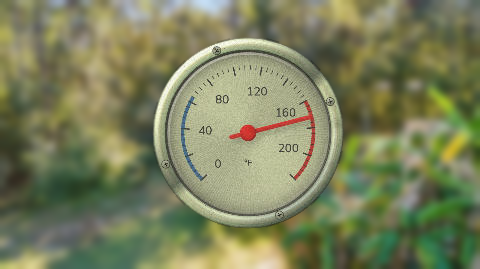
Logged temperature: 172 °F
